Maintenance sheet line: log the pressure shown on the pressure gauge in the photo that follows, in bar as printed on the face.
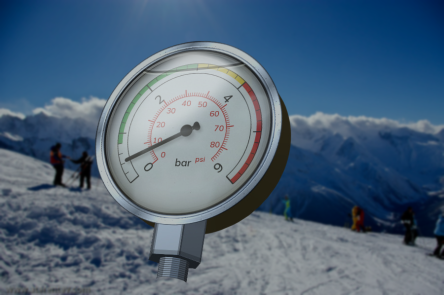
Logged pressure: 0.4 bar
